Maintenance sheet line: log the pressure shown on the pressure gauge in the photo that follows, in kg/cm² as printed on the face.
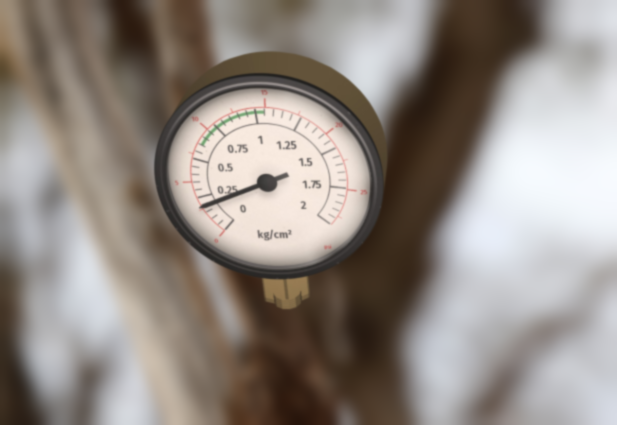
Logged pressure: 0.2 kg/cm²
